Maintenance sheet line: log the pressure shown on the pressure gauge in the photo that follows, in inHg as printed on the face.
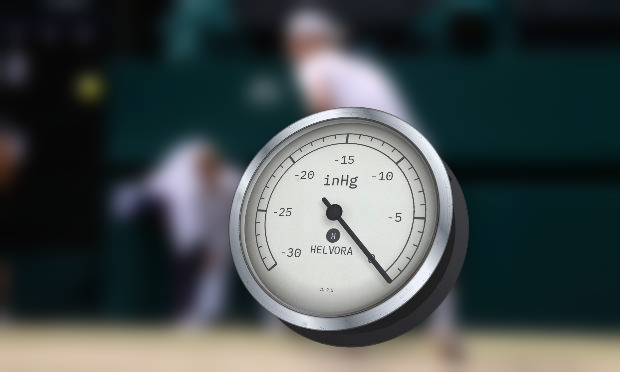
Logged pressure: 0 inHg
